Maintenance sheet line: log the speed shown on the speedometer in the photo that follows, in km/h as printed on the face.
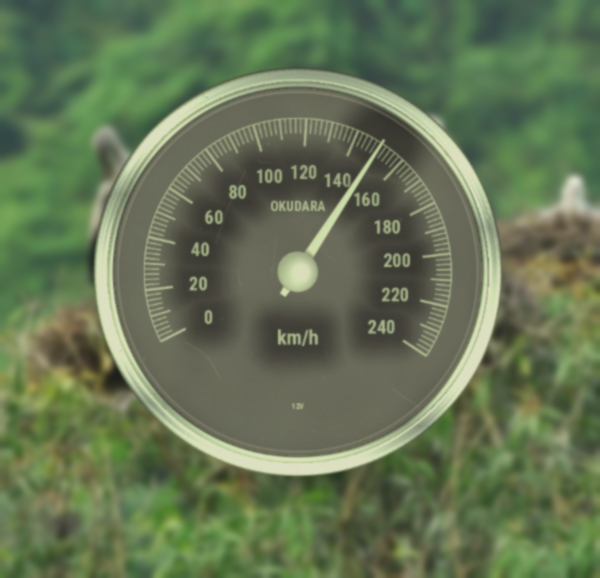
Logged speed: 150 km/h
